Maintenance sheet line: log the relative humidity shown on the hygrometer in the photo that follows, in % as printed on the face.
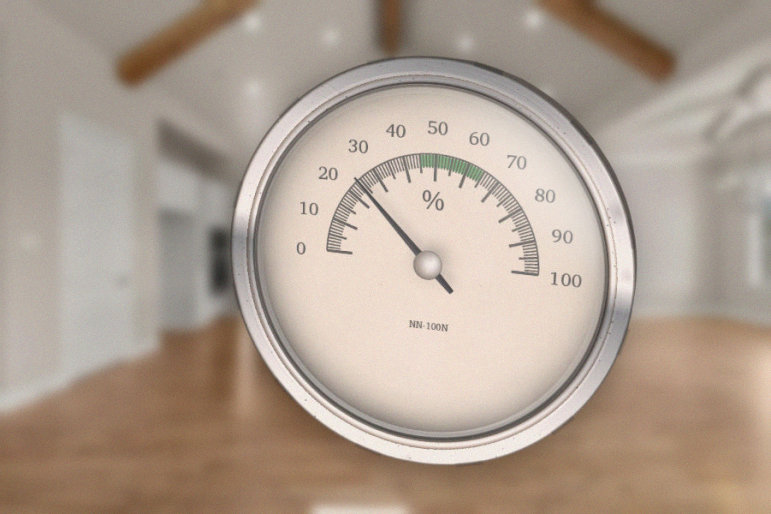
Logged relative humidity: 25 %
